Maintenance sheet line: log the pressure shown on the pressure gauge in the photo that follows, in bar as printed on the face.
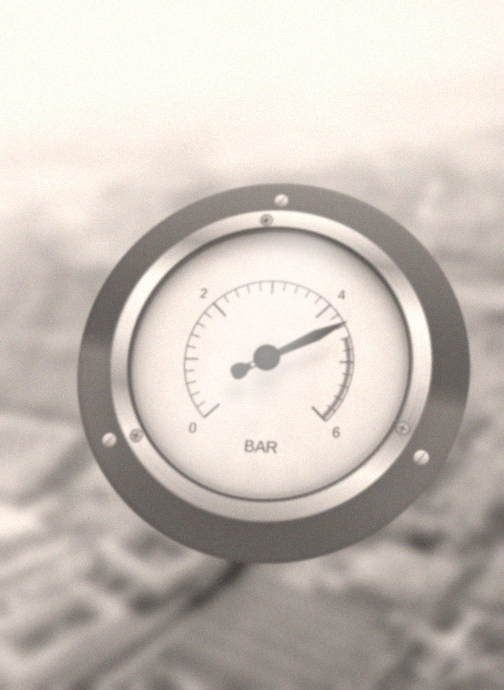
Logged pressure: 4.4 bar
